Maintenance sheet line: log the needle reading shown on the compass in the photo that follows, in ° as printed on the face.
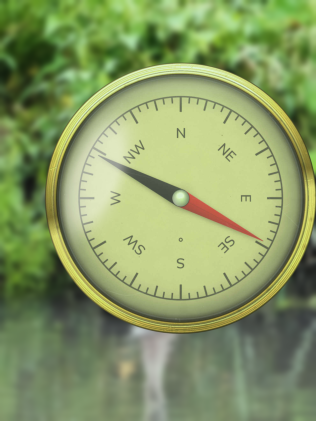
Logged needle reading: 117.5 °
